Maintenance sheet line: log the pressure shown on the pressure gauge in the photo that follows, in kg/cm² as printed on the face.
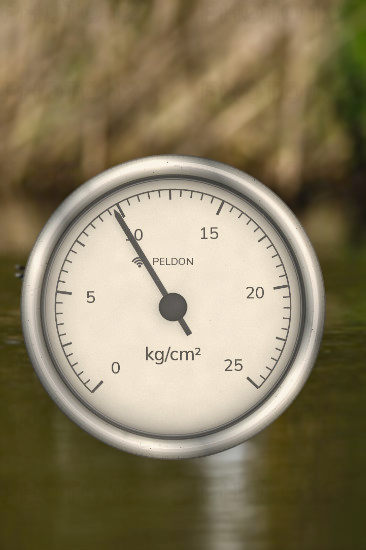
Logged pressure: 9.75 kg/cm²
